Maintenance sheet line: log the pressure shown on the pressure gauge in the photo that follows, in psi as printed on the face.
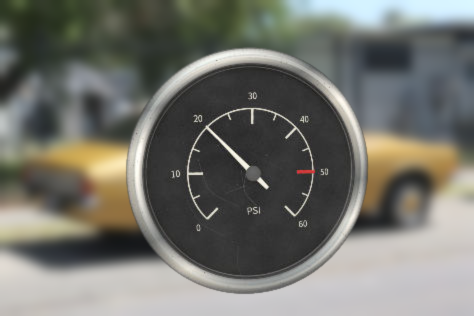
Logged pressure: 20 psi
